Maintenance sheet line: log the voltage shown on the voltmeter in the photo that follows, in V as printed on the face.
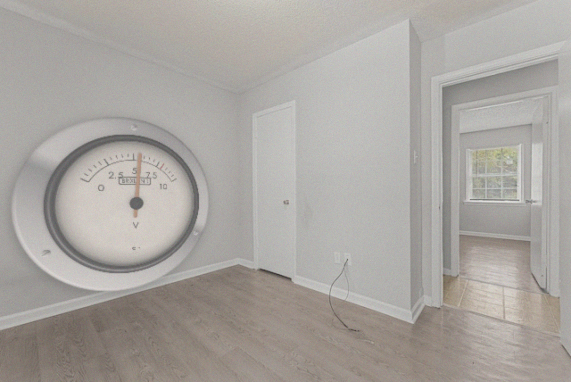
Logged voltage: 5.5 V
